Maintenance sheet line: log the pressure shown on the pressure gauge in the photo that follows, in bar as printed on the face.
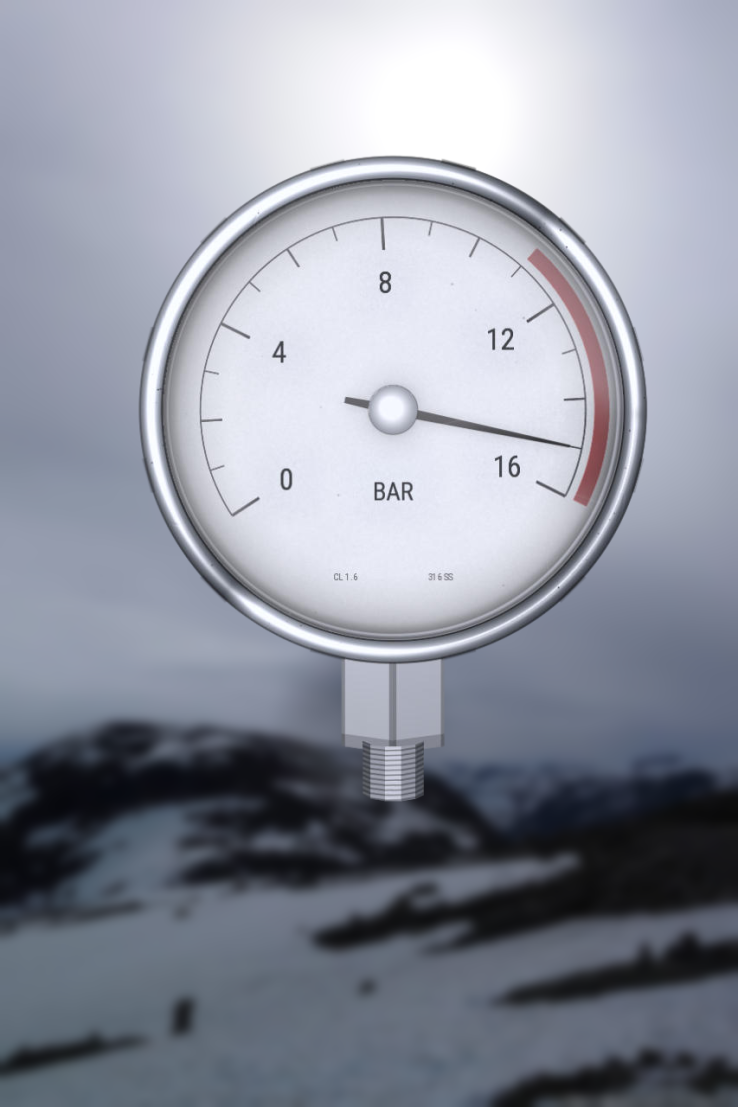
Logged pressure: 15 bar
